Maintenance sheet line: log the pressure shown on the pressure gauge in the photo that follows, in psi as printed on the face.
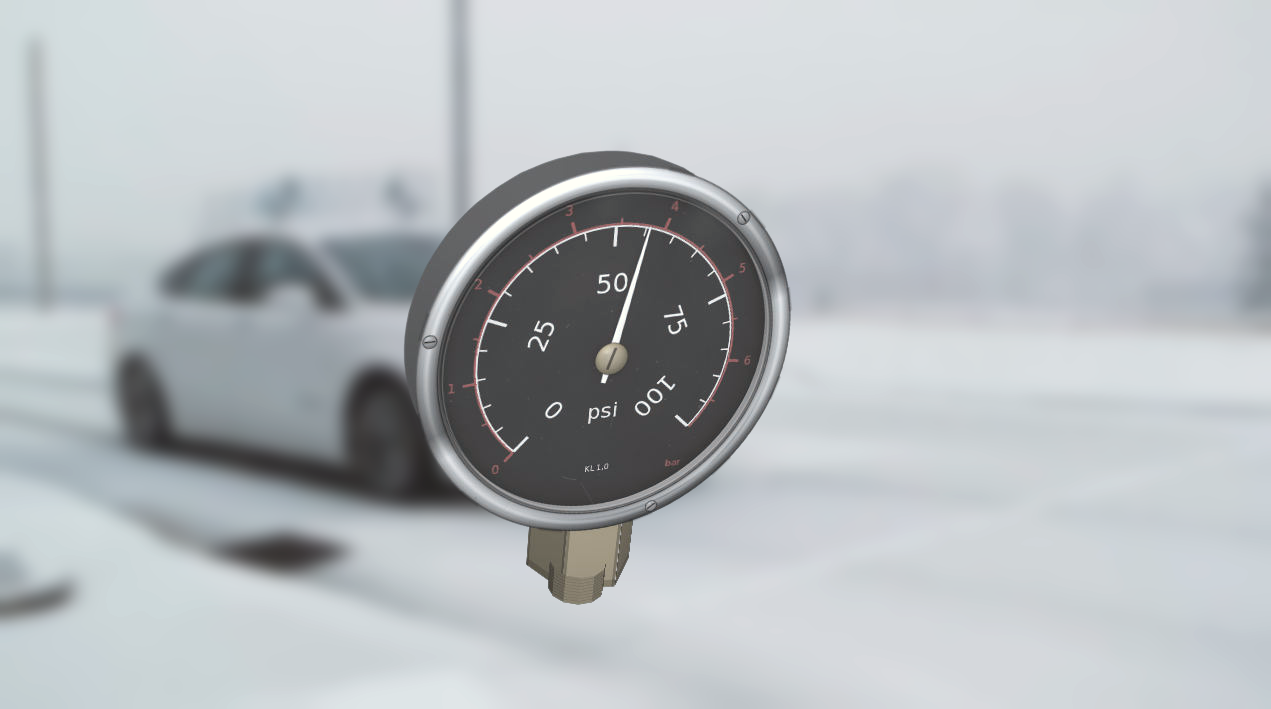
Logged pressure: 55 psi
